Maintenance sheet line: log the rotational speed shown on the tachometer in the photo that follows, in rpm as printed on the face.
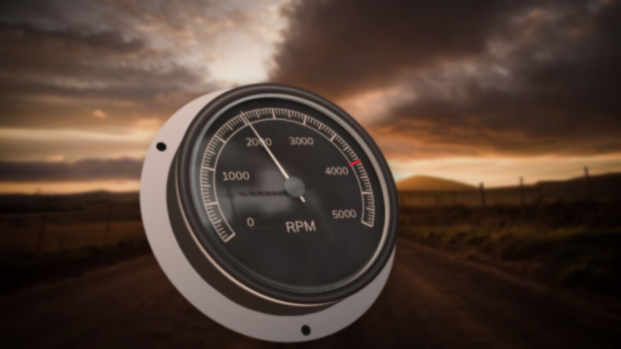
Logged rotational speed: 2000 rpm
